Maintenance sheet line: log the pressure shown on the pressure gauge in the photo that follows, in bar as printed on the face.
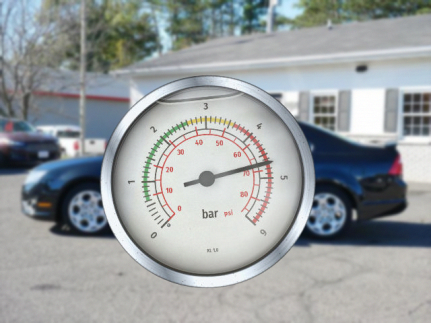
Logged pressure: 4.7 bar
